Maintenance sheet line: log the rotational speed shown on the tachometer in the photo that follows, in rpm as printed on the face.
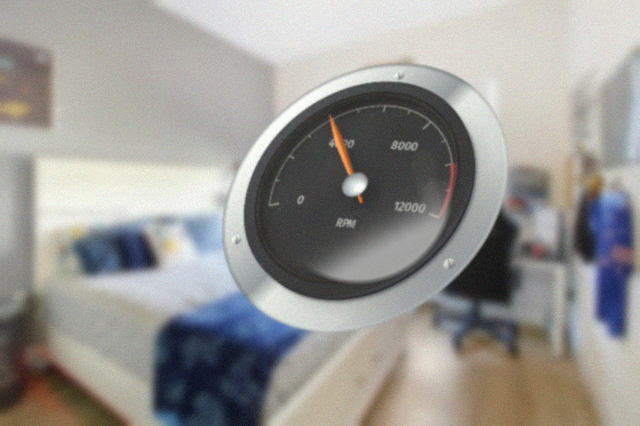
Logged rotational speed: 4000 rpm
